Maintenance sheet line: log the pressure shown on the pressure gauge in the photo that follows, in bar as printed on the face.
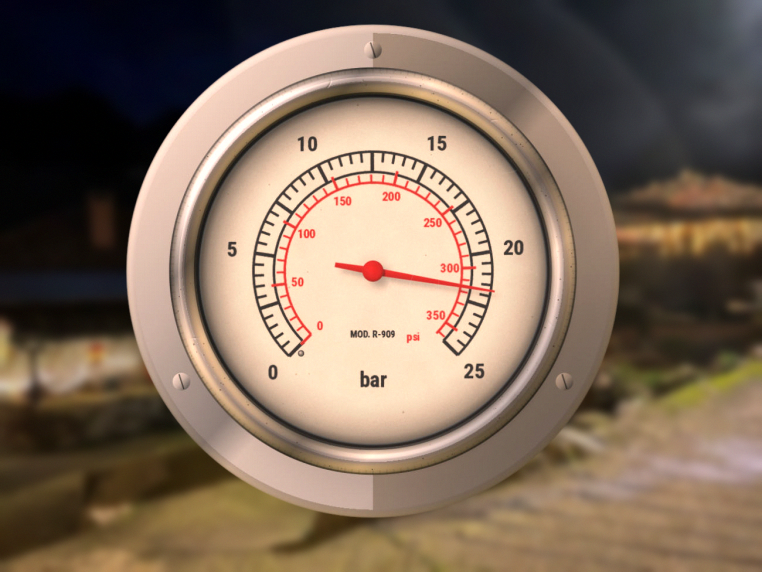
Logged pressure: 21.75 bar
